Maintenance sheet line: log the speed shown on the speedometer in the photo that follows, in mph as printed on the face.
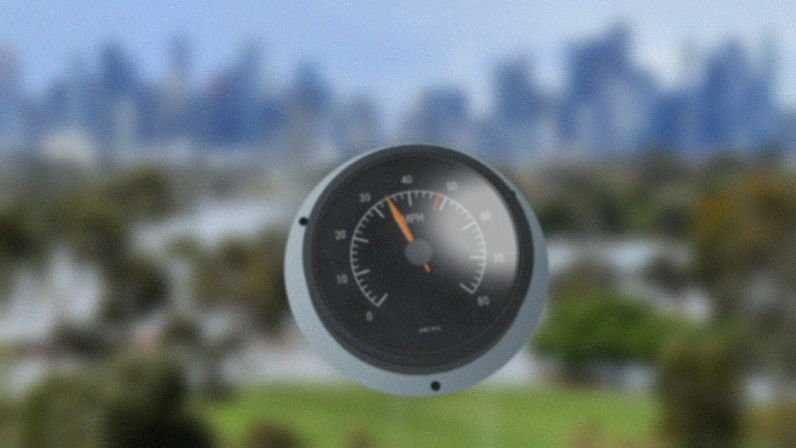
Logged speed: 34 mph
